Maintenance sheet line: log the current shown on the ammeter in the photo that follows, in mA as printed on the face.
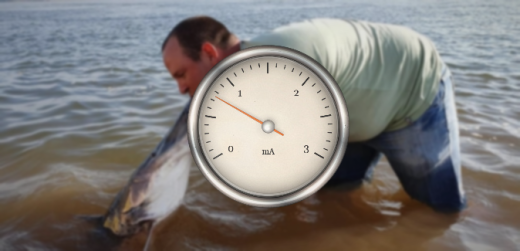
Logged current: 0.75 mA
